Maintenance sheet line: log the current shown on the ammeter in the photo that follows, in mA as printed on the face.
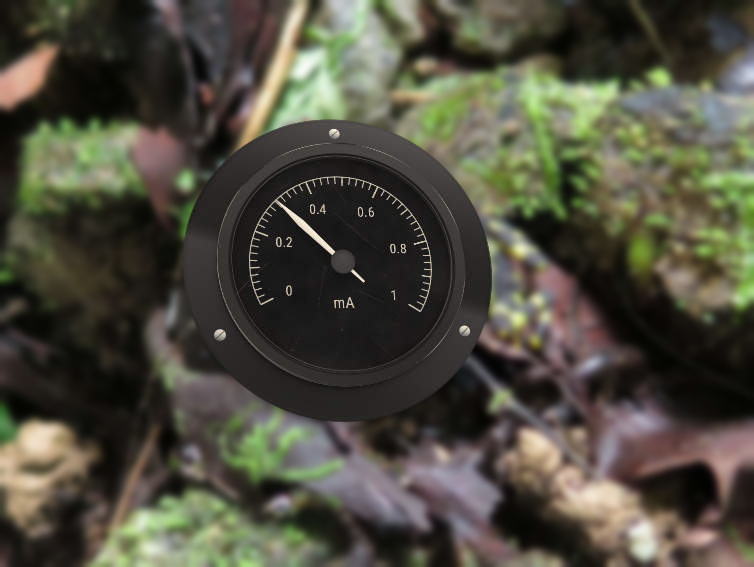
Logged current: 0.3 mA
